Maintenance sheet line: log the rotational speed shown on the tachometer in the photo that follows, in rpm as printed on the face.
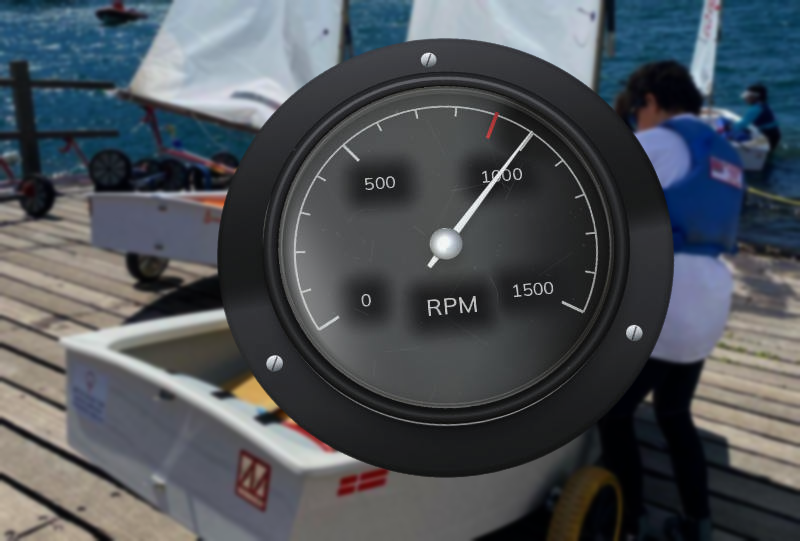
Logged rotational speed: 1000 rpm
